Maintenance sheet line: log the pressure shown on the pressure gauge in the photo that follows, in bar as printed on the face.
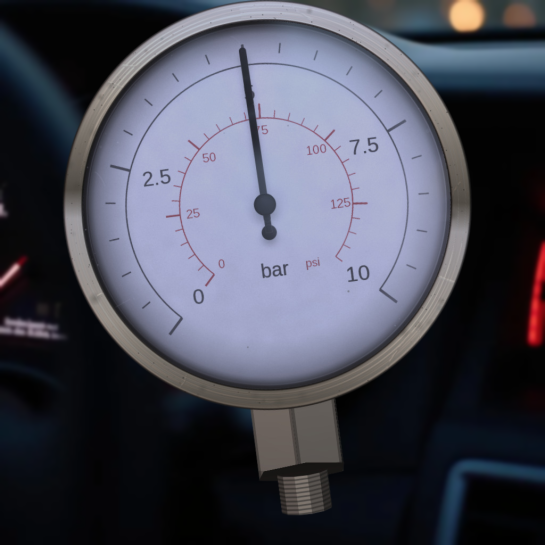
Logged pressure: 5 bar
